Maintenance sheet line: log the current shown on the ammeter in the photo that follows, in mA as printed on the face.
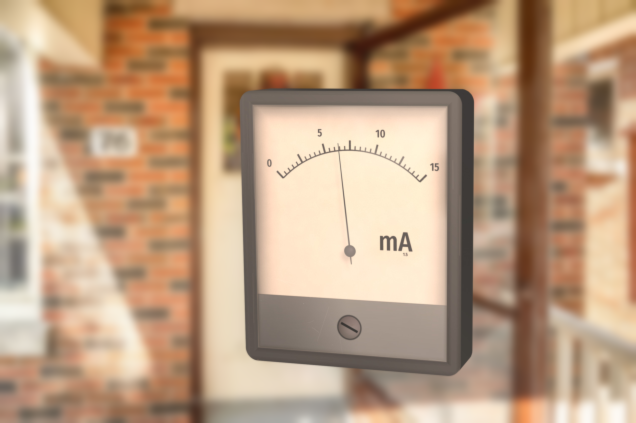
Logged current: 6.5 mA
